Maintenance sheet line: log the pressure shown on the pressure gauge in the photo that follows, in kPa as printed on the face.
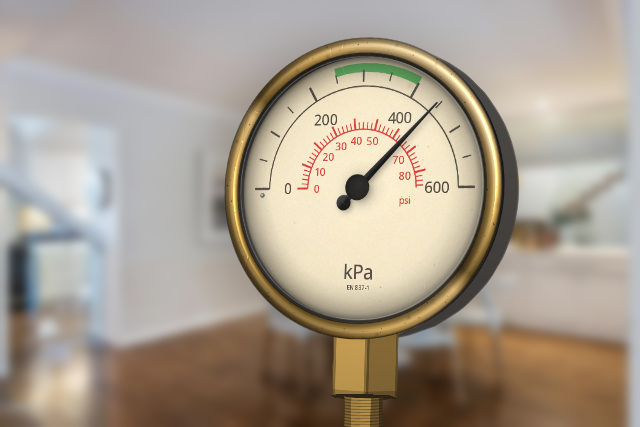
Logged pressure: 450 kPa
